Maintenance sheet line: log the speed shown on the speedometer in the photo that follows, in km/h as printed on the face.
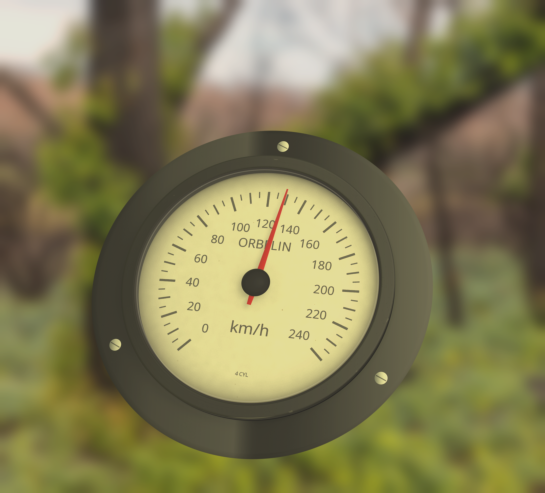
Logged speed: 130 km/h
